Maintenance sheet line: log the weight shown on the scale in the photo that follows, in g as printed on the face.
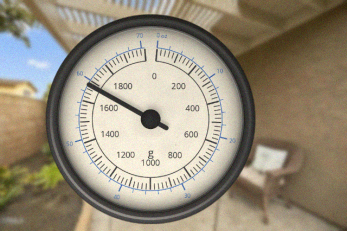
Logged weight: 1680 g
